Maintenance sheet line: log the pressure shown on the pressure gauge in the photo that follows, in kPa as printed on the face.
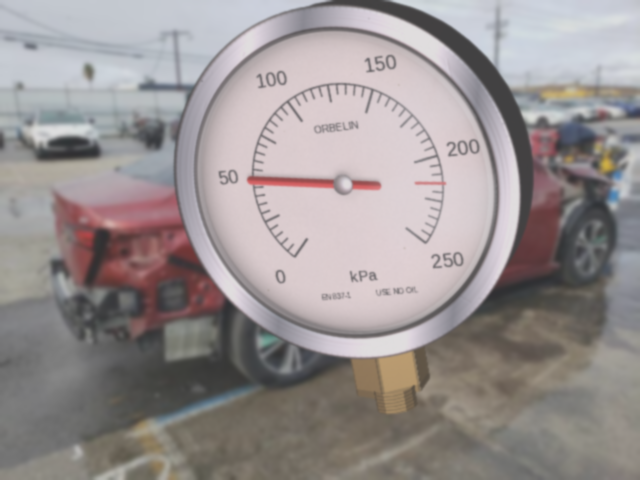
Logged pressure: 50 kPa
